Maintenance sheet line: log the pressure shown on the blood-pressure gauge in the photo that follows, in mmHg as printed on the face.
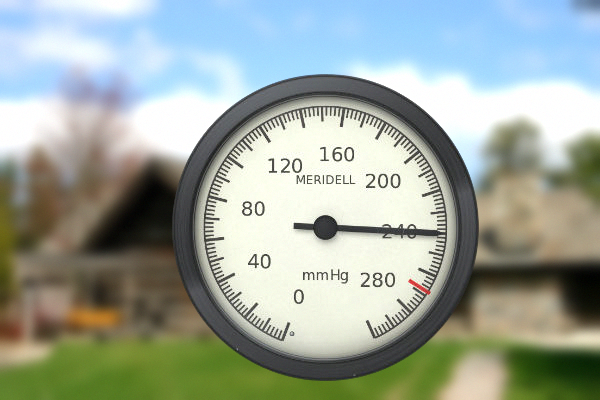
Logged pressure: 240 mmHg
